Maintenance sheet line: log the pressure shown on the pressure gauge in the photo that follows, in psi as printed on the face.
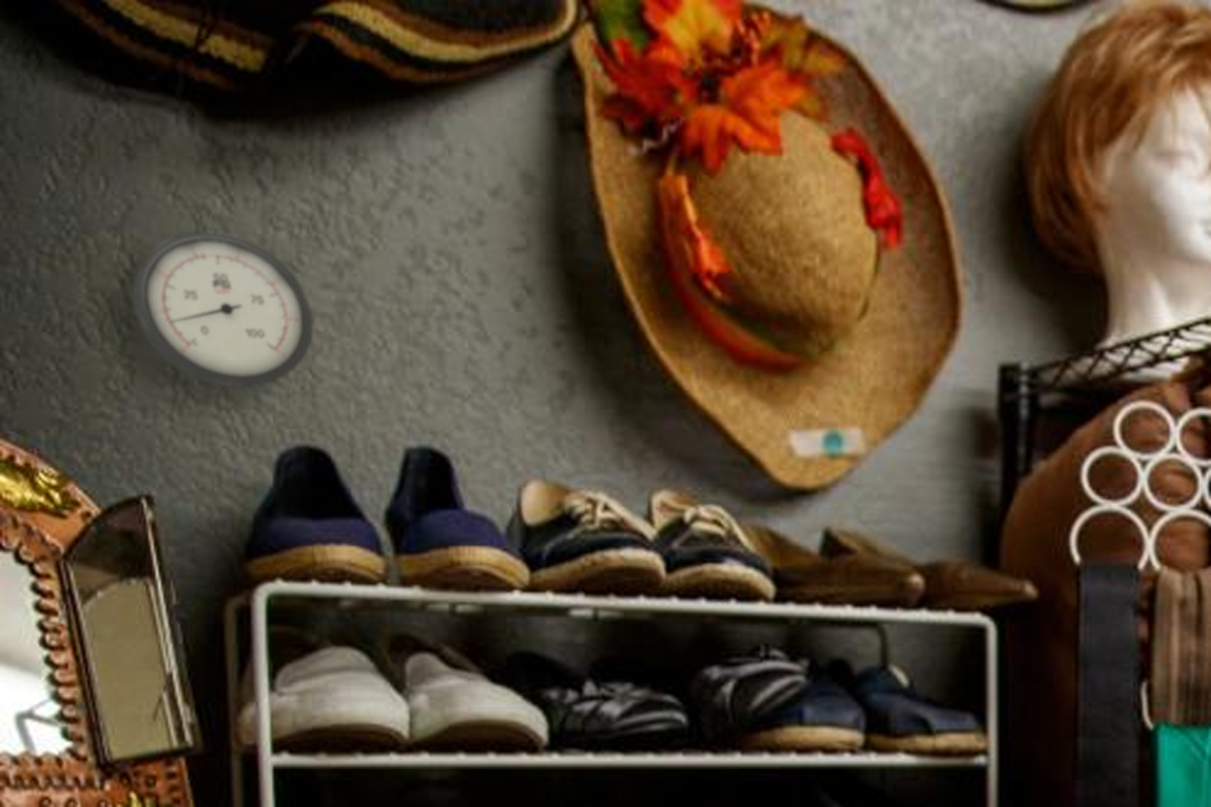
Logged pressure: 10 psi
